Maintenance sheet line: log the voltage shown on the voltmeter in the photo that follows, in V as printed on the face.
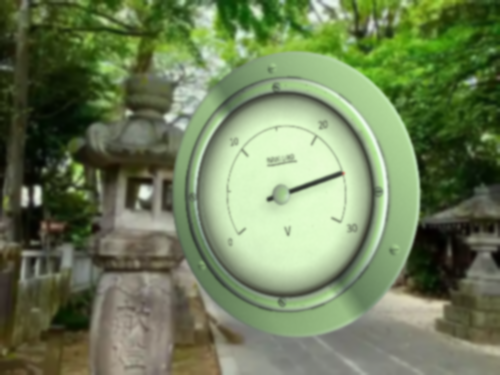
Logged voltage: 25 V
